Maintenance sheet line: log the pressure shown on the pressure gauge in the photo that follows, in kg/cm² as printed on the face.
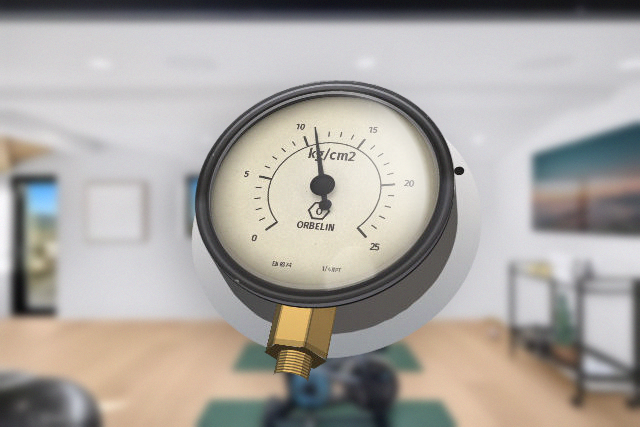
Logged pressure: 11 kg/cm²
